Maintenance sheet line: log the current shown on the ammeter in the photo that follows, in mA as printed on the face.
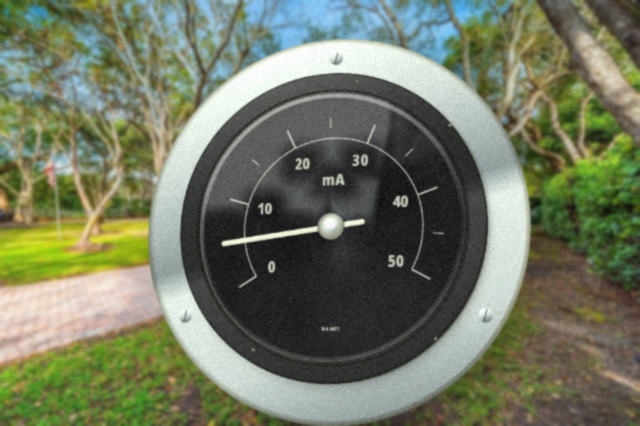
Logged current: 5 mA
